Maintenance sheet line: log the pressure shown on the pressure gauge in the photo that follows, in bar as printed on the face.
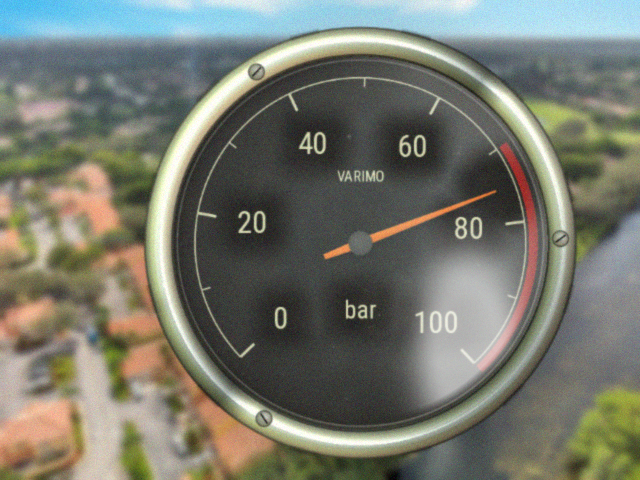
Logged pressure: 75 bar
